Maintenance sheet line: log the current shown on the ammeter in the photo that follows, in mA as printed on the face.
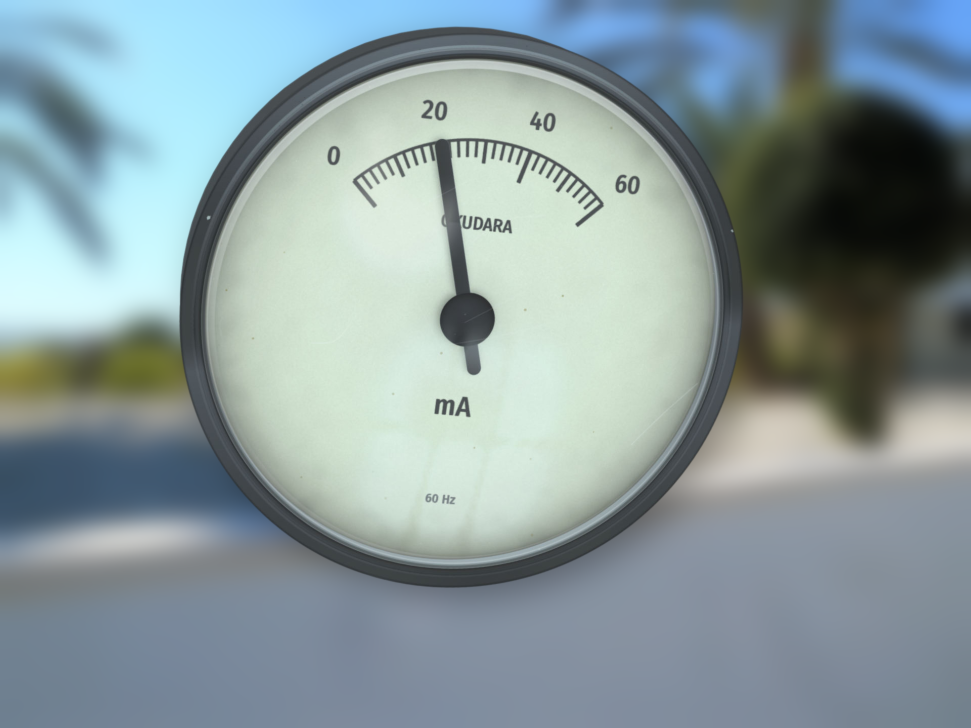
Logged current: 20 mA
